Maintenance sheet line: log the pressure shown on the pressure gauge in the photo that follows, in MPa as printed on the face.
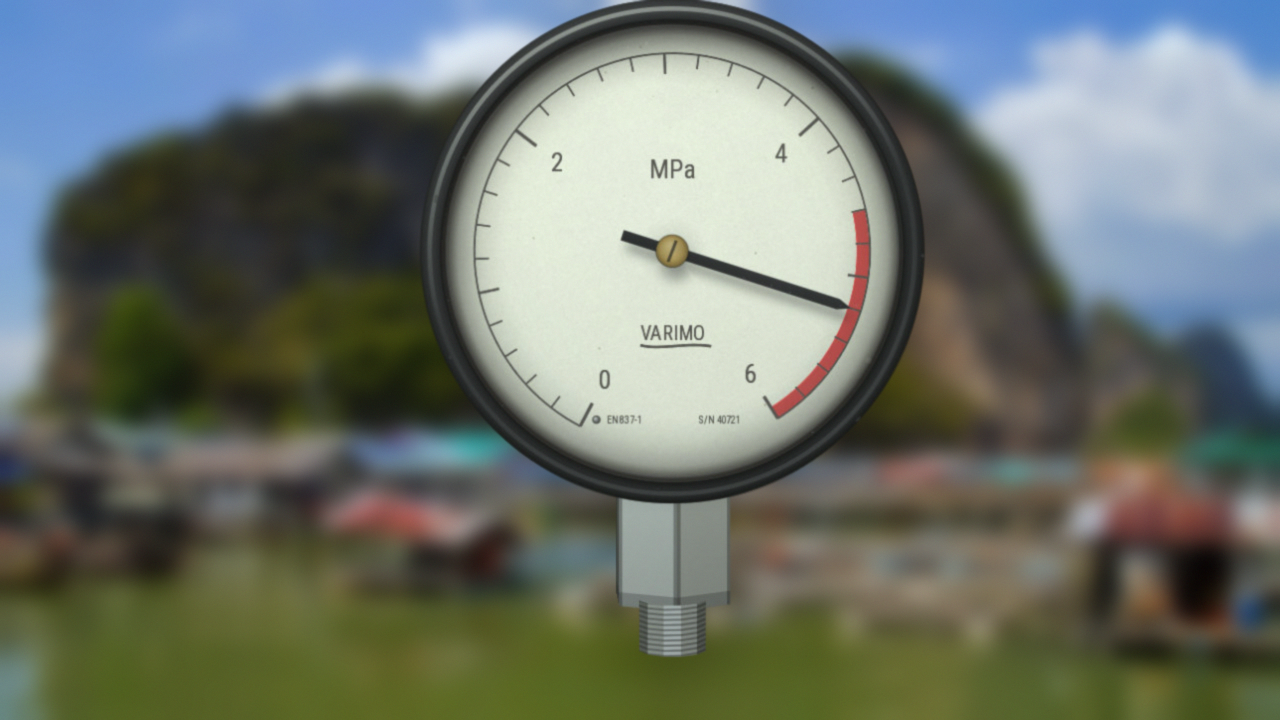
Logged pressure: 5.2 MPa
